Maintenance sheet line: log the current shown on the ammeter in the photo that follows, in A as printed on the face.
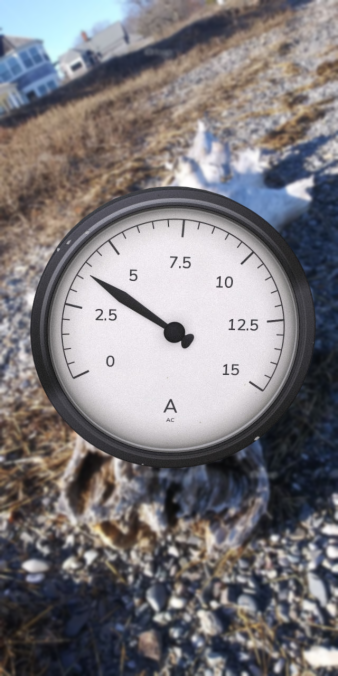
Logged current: 3.75 A
